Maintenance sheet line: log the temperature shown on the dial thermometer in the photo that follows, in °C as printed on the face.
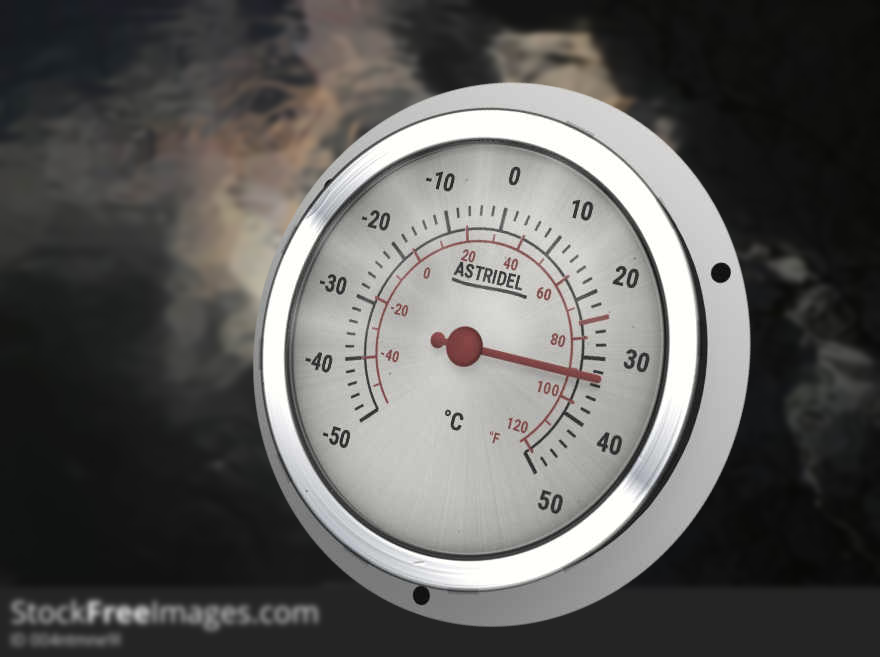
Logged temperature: 33 °C
